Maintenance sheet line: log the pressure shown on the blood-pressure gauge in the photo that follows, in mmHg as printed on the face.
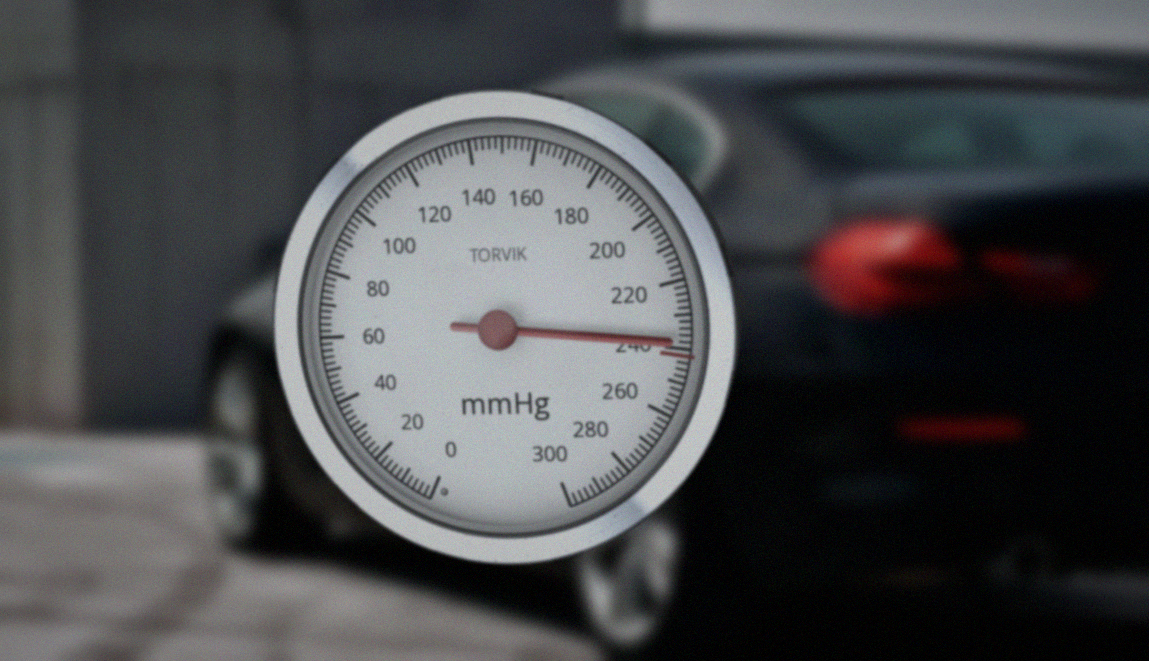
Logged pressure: 238 mmHg
